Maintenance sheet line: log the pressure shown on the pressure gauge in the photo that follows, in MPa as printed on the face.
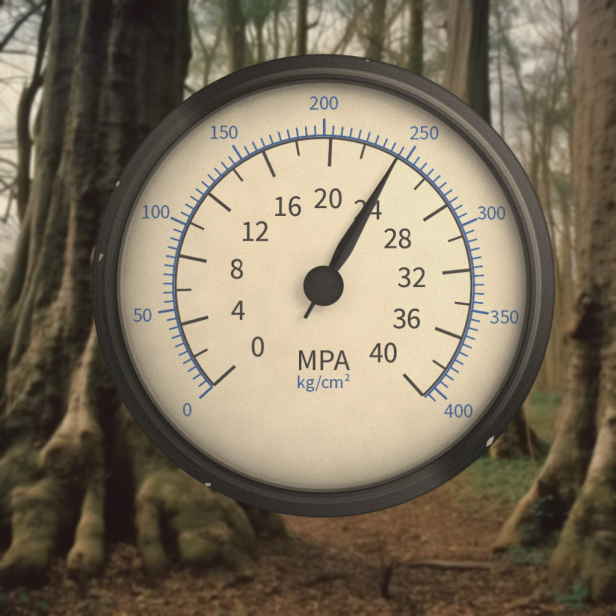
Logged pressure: 24 MPa
